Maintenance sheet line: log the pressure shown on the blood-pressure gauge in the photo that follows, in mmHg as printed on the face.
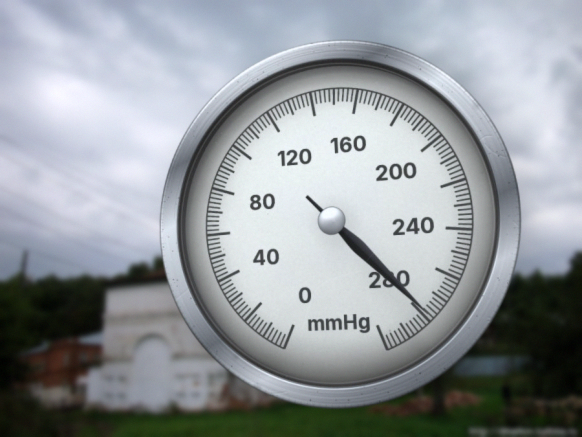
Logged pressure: 278 mmHg
